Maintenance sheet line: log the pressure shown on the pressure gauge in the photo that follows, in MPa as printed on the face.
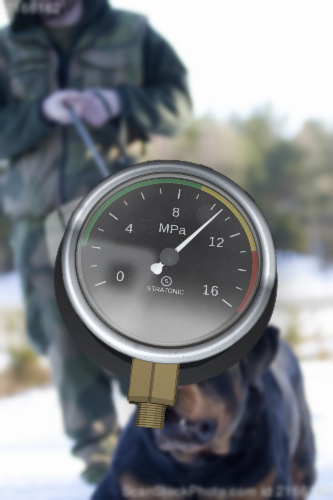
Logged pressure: 10.5 MPa
